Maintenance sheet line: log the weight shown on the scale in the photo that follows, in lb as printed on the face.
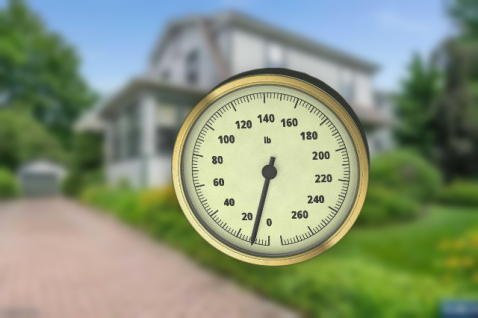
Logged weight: 10 lb
